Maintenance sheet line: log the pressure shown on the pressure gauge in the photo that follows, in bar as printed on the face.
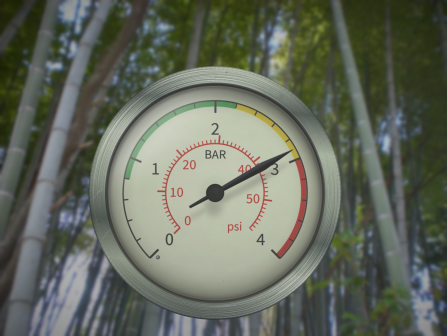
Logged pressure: 2.9 bar
